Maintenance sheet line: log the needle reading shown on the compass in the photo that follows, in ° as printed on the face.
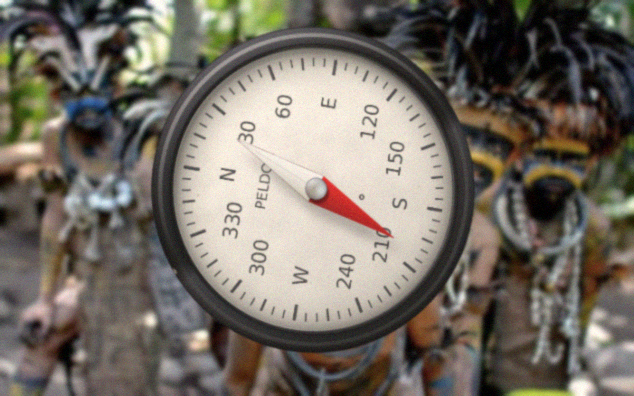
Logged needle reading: 202.5 °
